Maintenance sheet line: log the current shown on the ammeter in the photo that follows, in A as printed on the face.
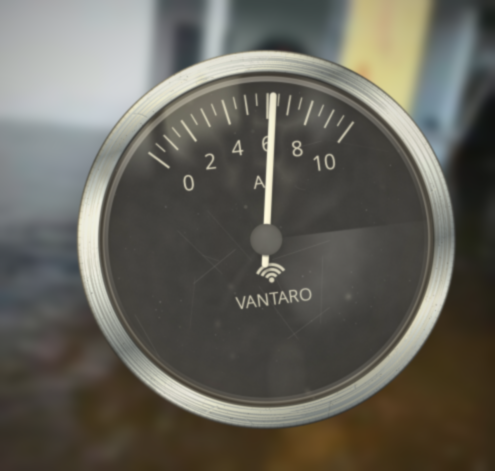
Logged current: 6.25 A
